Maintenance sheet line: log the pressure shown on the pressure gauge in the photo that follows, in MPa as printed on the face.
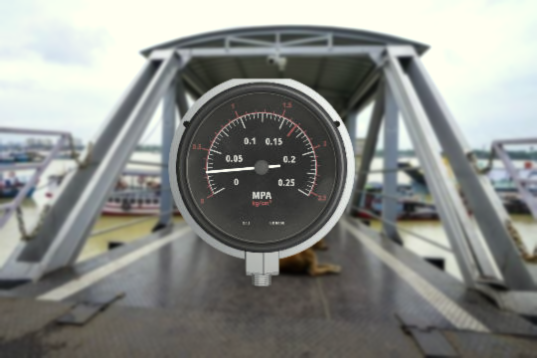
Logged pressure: 0.025 MPa
